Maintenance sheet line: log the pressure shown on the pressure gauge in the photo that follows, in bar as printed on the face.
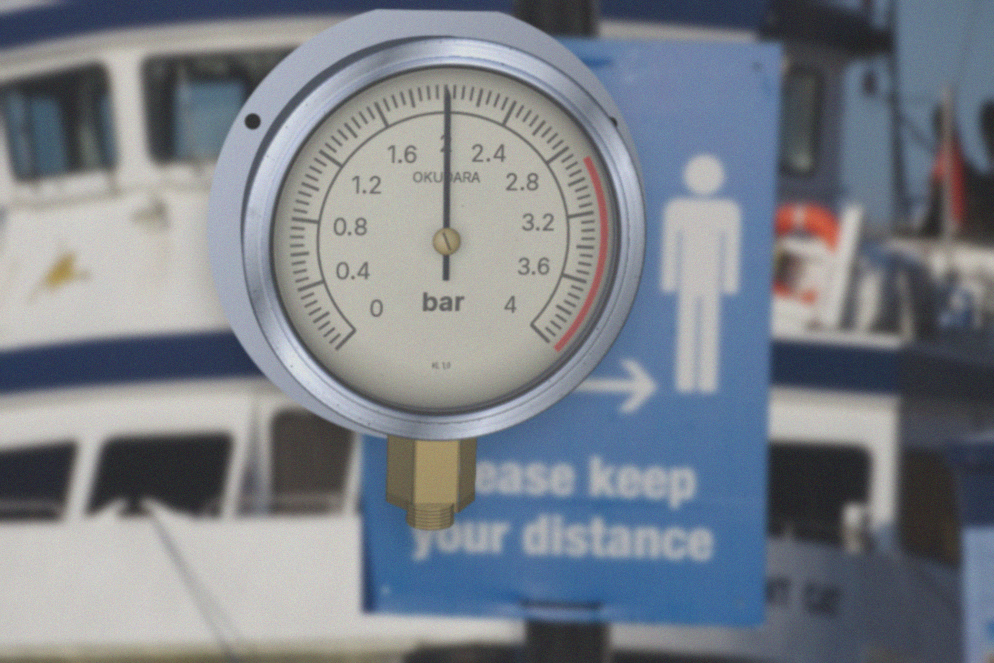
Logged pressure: 2 bar
